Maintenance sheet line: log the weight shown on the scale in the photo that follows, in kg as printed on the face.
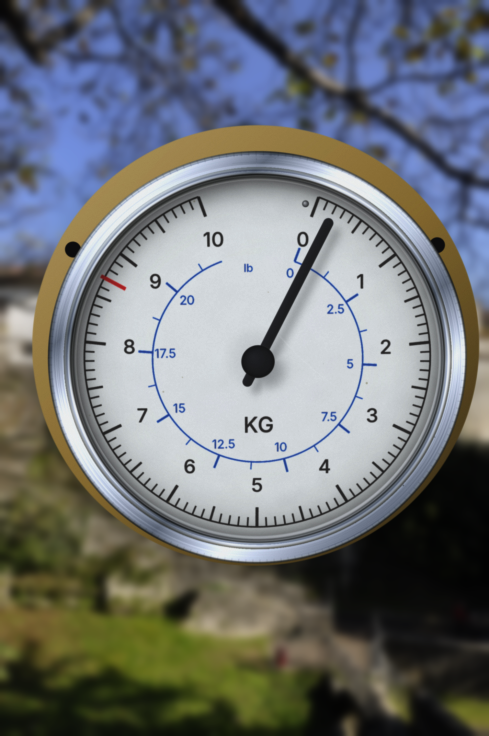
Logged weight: 0.2 kg
